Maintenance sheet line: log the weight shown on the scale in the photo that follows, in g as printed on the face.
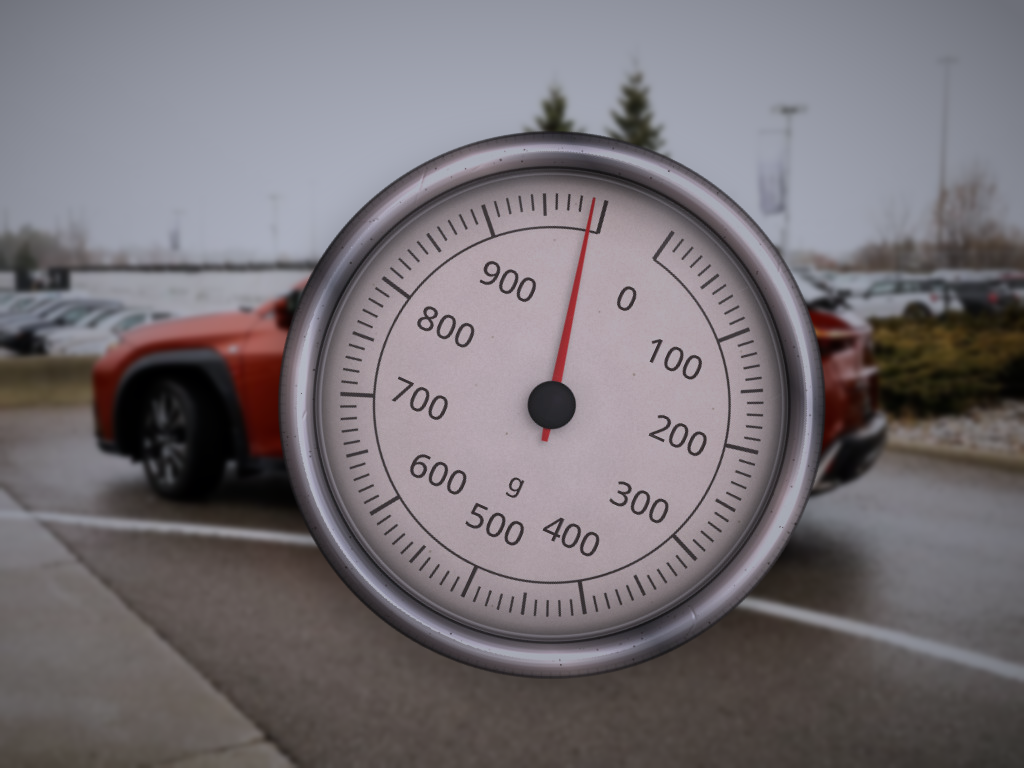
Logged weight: 990 g
